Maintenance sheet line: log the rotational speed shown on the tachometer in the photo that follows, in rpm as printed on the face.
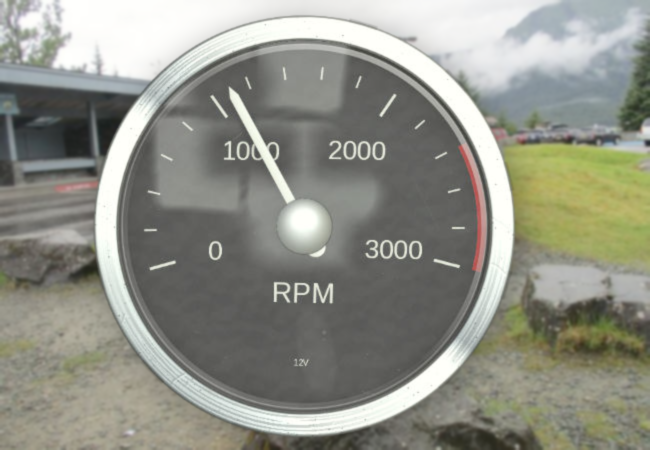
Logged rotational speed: 1100 rpm
